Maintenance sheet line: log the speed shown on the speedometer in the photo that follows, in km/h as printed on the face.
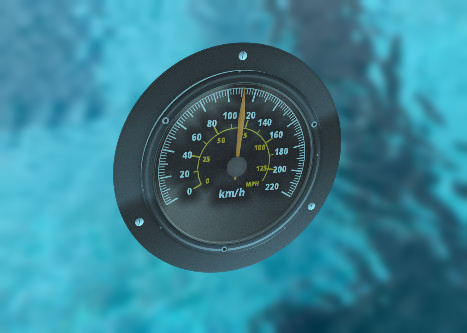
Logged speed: 110 km/h
